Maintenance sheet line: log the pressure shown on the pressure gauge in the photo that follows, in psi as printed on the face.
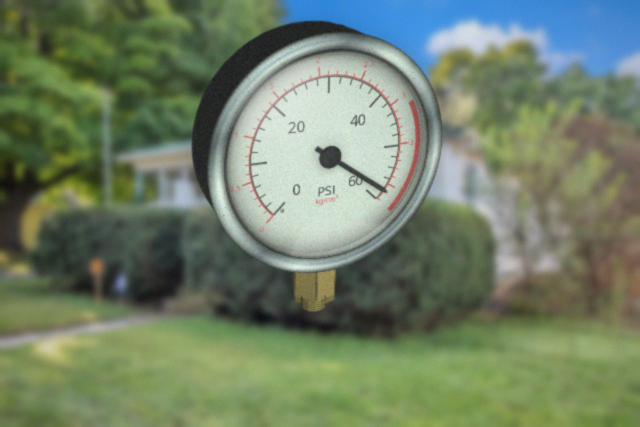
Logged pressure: 58 psi
